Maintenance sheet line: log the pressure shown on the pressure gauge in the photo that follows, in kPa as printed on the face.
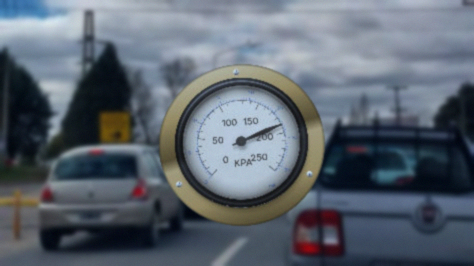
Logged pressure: 190 kPa
